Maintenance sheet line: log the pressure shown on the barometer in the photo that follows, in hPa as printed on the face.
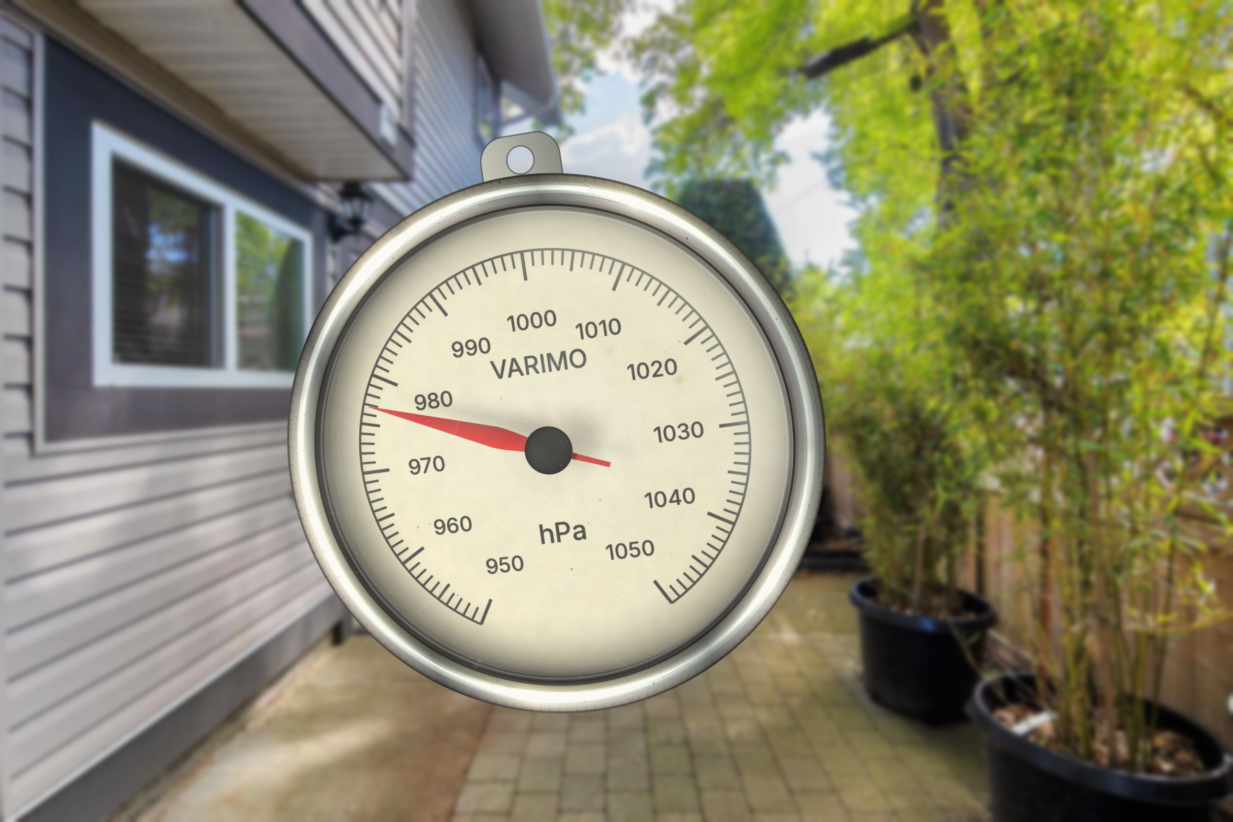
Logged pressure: 977 hPa
